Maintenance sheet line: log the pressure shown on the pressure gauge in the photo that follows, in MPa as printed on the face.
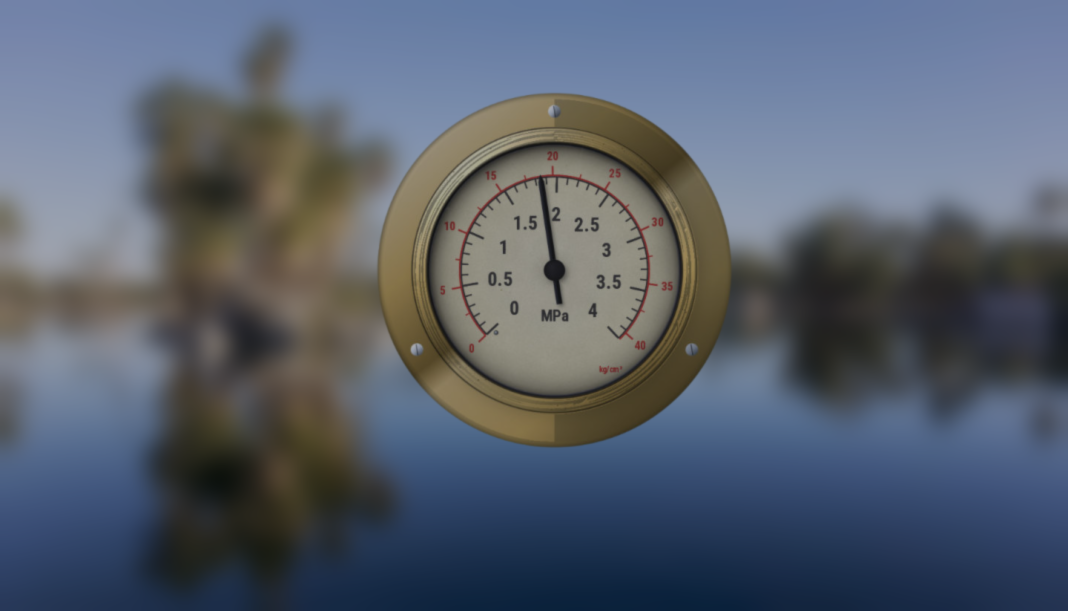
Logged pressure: 1.85 MPa
